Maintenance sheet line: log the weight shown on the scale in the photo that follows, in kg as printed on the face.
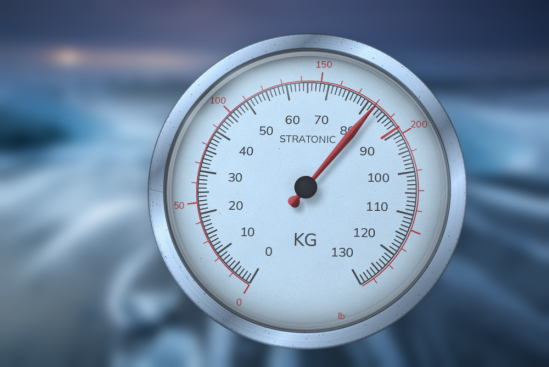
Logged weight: 82 kg
